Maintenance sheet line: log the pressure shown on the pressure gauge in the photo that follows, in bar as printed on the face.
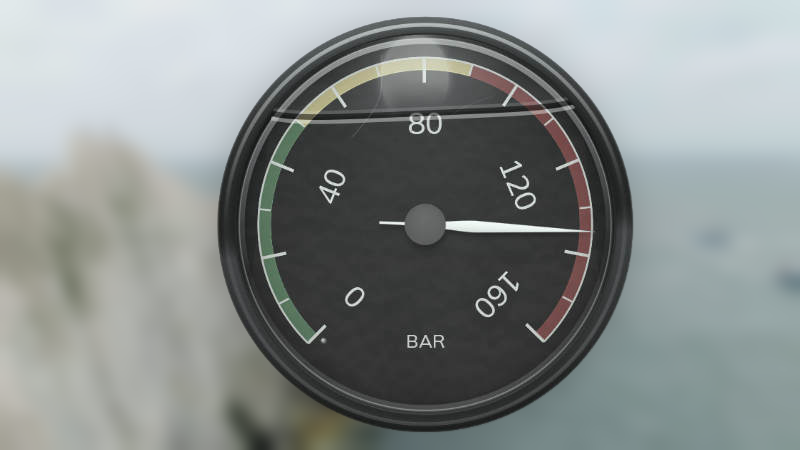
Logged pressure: 135 bar
